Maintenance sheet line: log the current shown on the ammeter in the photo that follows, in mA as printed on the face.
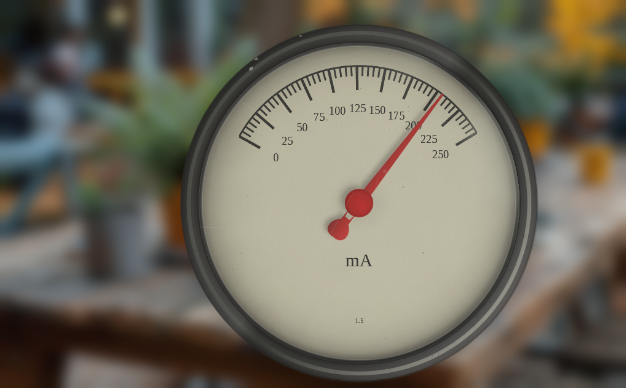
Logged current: 205 mA
